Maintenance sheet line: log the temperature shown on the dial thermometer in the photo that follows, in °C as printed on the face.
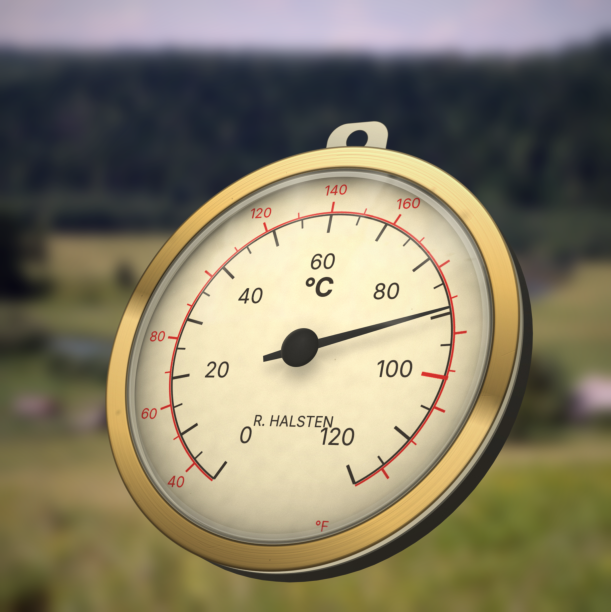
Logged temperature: 90 °C
